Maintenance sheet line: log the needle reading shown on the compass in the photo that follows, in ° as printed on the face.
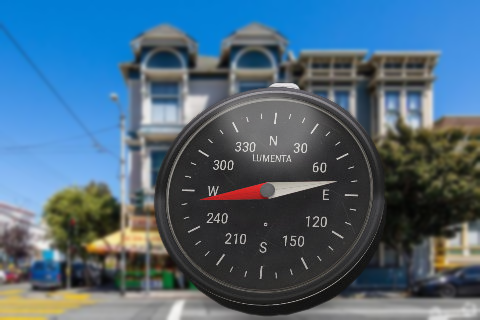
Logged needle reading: 260 °
